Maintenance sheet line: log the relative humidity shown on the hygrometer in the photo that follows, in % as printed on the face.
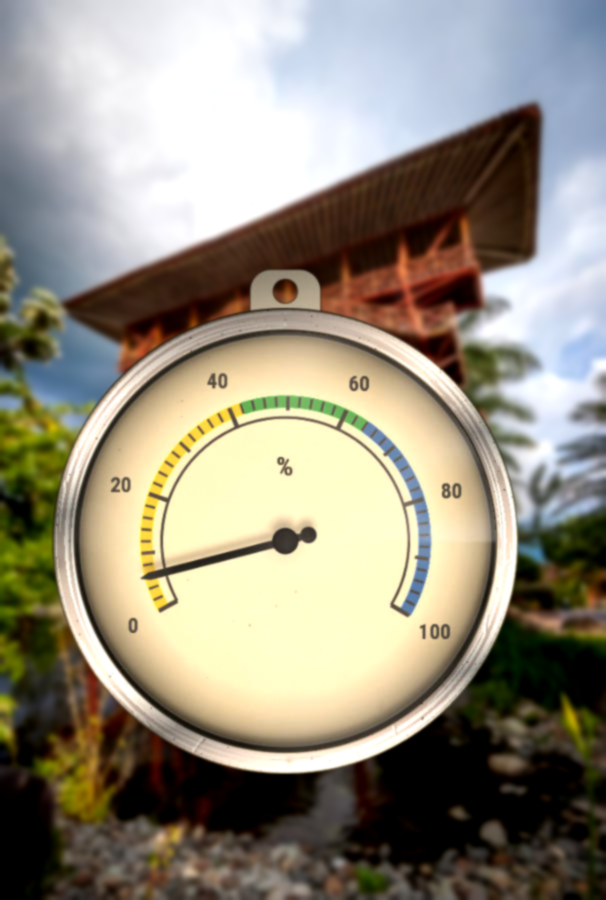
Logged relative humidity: 6 %
